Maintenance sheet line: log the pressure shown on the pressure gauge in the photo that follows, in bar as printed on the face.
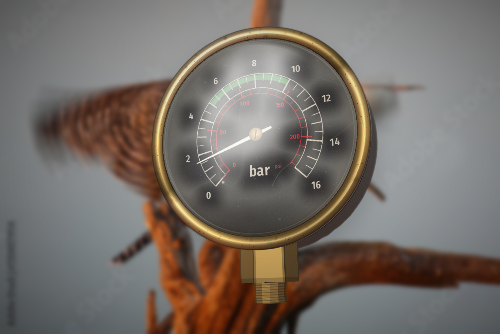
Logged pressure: 1.5 bar
